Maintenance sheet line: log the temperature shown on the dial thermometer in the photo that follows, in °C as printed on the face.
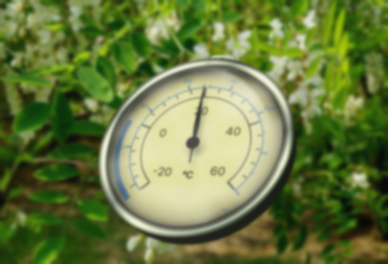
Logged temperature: 20 °C
